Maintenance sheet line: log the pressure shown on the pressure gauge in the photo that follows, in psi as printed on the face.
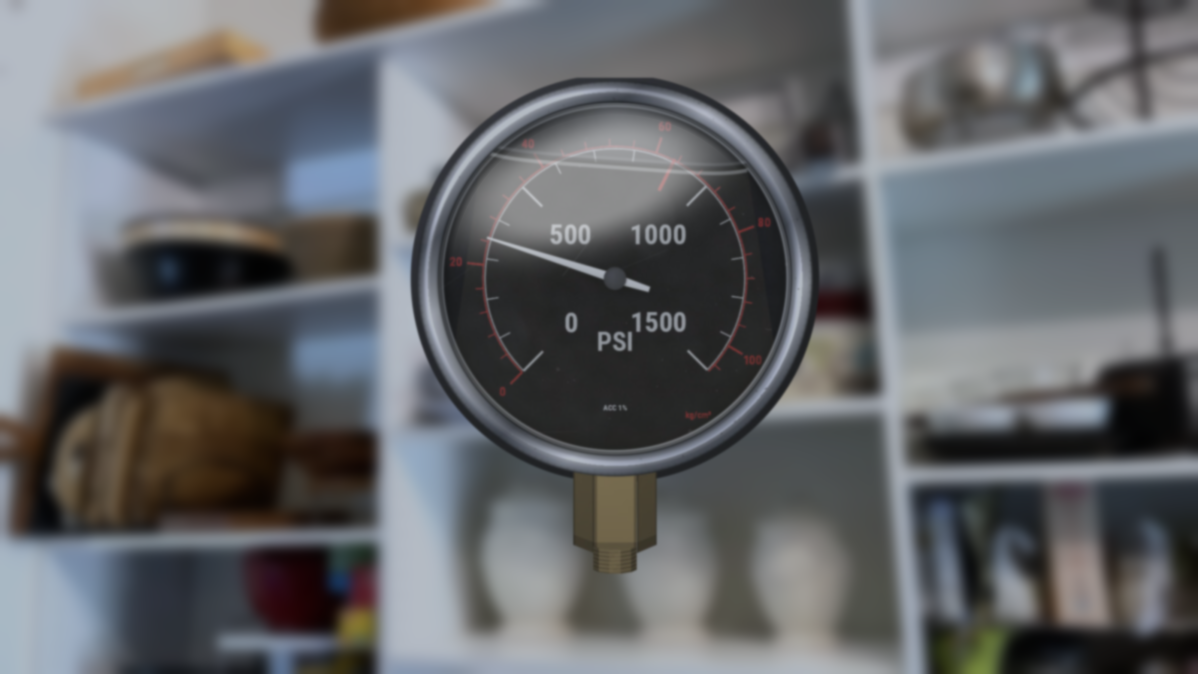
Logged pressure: 350 psi
